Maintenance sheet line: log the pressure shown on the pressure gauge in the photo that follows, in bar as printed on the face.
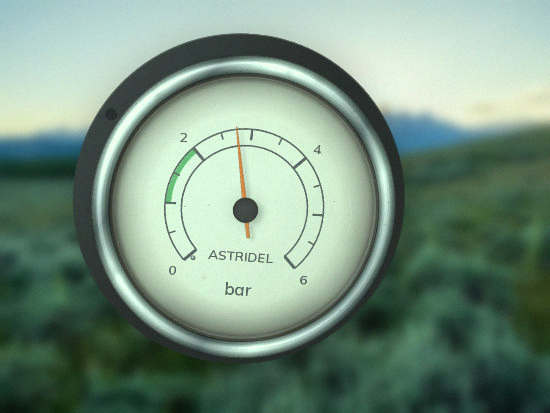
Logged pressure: 2.75 bar
